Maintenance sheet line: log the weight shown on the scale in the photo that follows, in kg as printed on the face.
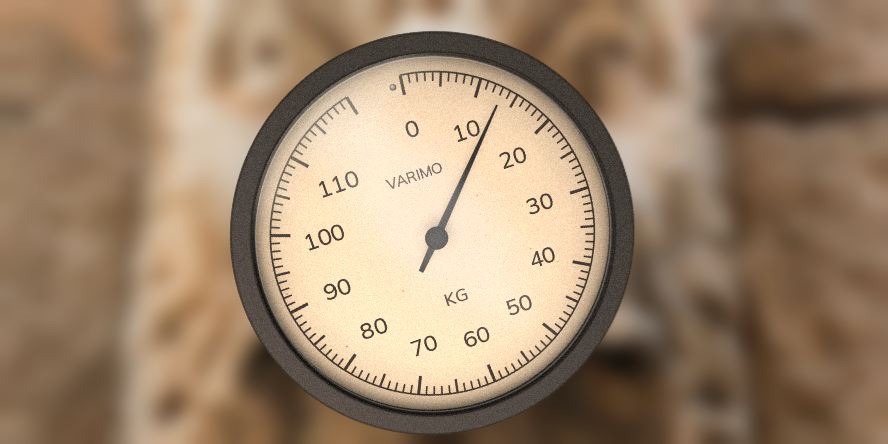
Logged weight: 13 kg
